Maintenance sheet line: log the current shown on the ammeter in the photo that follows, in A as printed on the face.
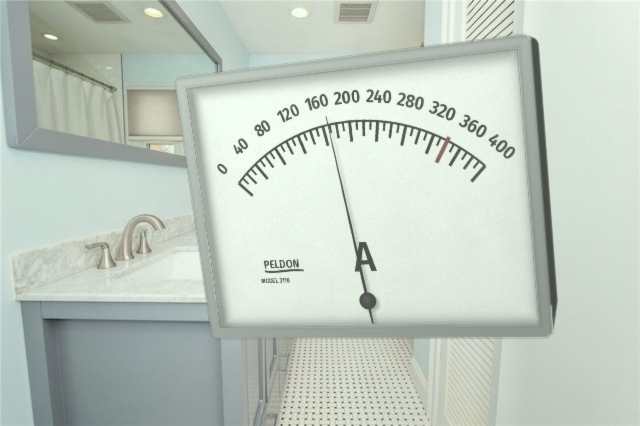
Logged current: 170 A
